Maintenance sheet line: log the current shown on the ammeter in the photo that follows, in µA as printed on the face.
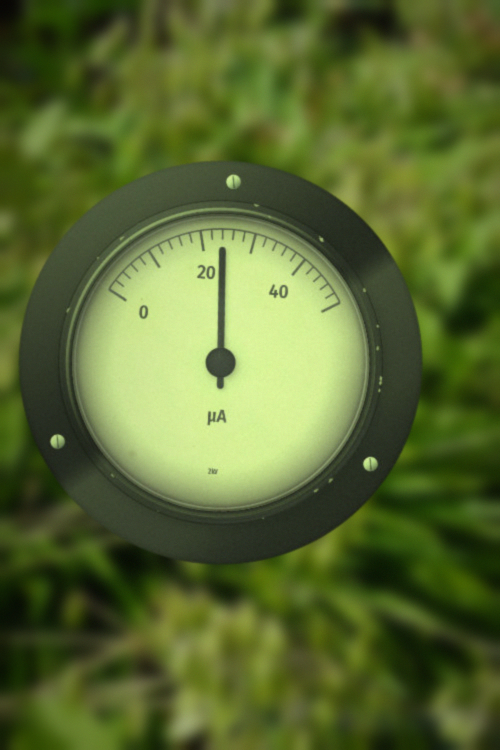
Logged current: 24 µA
